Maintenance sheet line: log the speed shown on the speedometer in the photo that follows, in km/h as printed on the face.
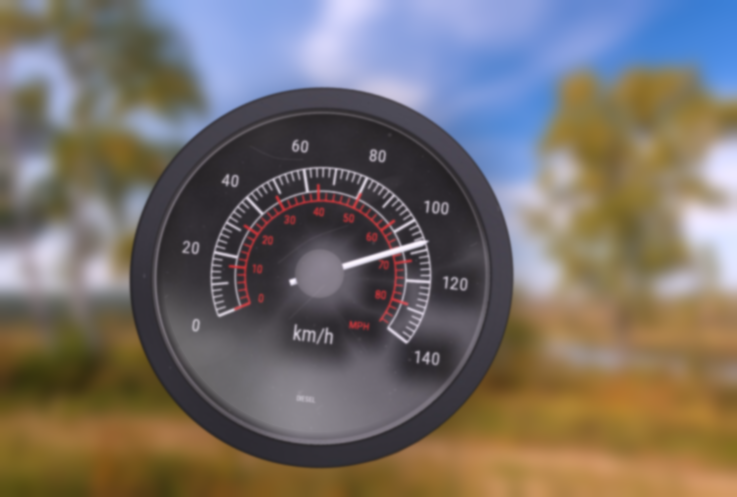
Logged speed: 108 km/h
